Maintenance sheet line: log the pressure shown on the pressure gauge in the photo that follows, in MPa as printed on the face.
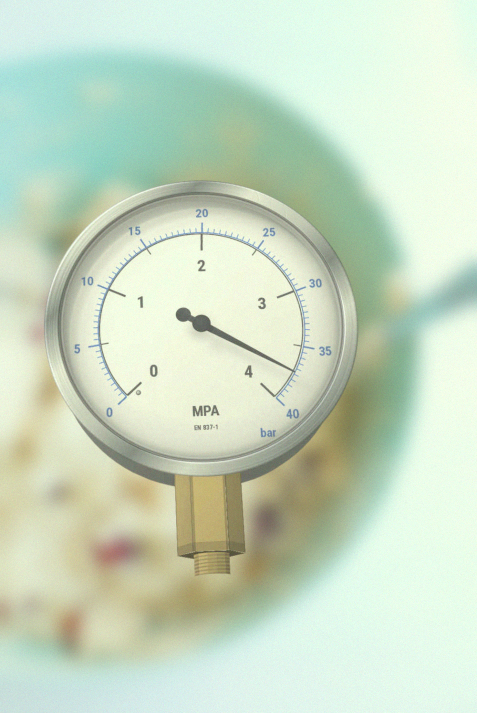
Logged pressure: 3.75 MPa
